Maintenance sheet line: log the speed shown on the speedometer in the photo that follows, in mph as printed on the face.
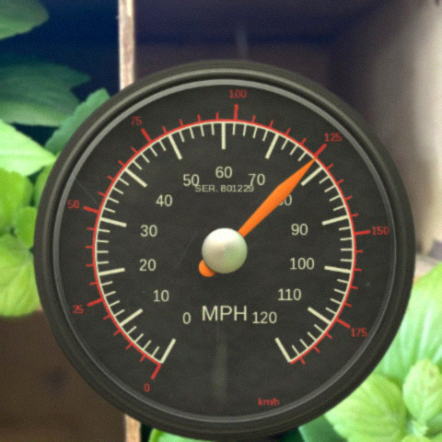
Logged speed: 78 mph
